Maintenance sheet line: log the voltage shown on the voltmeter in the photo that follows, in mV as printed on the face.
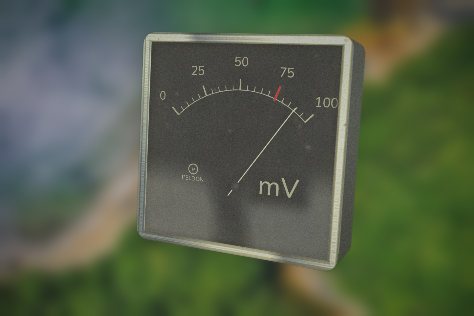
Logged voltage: 90 mV
